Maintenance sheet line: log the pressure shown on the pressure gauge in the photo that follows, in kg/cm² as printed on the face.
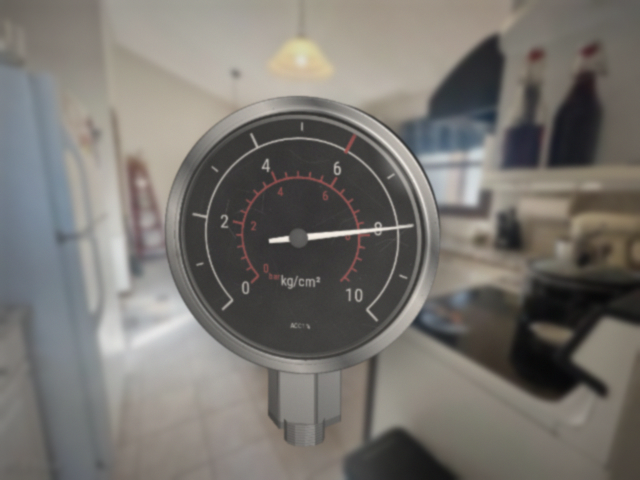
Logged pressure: 8 kg/cm²
